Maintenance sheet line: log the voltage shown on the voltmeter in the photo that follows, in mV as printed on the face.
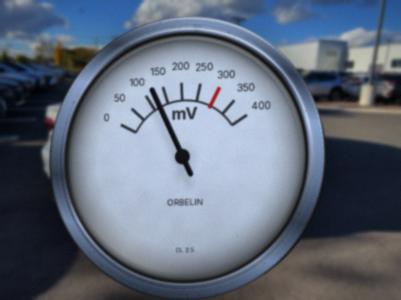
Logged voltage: 125 mV
